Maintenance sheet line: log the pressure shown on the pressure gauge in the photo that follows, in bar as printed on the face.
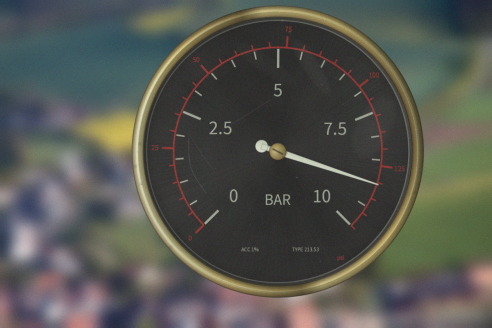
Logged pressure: 9 bar
